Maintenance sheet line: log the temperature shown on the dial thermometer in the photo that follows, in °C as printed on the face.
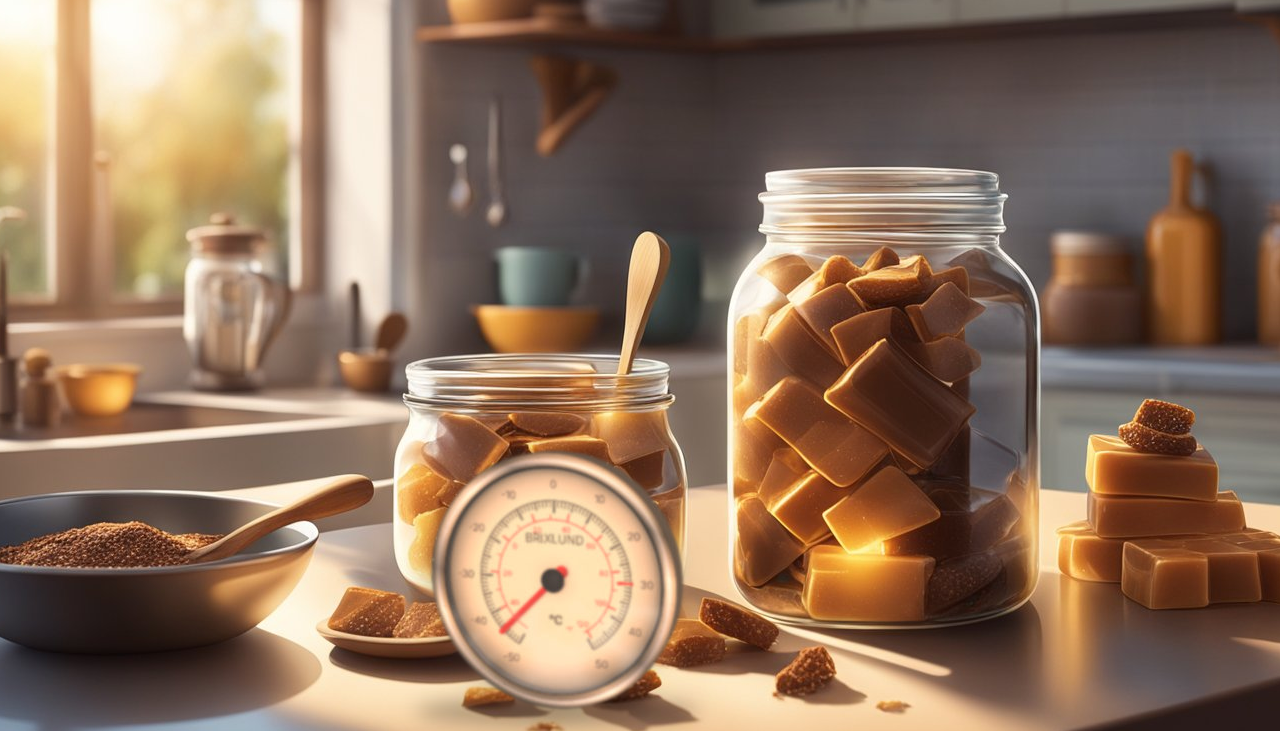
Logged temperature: -45 °C
